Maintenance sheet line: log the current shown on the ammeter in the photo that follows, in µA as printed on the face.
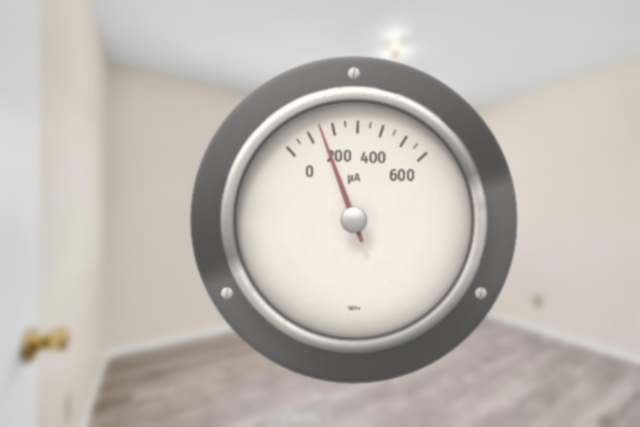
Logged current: 150 µA
